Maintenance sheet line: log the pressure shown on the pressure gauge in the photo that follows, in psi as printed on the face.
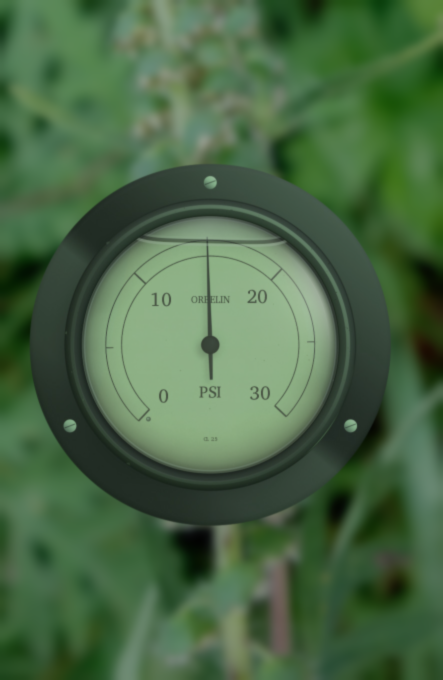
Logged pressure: 15 psi
